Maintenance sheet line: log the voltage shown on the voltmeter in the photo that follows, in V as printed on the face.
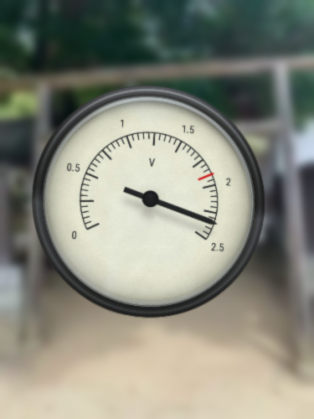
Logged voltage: 2.35 V
